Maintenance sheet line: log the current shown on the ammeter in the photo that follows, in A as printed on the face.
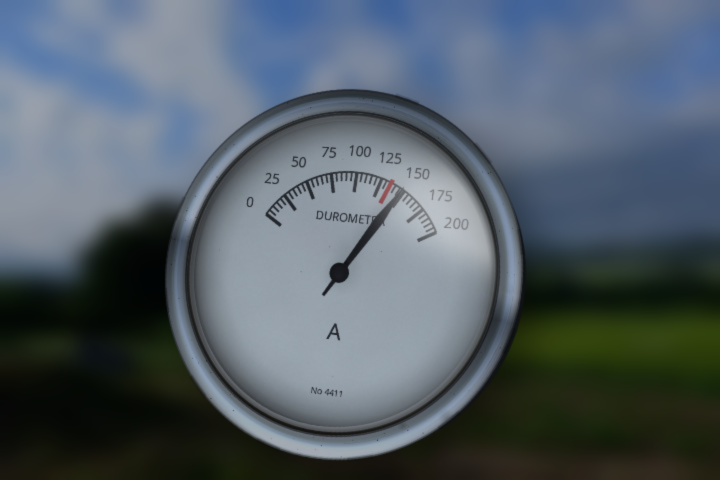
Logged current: 150 A
